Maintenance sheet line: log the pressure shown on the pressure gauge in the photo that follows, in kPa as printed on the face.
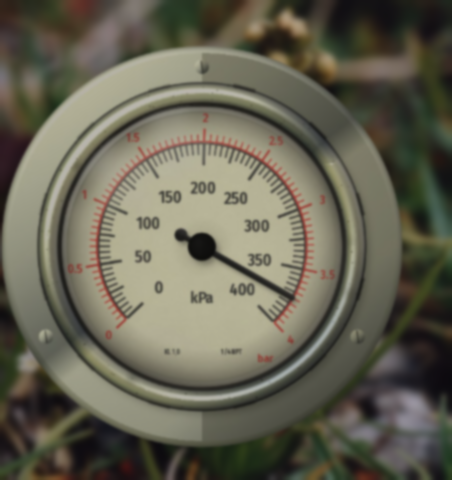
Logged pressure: 375 kPa
